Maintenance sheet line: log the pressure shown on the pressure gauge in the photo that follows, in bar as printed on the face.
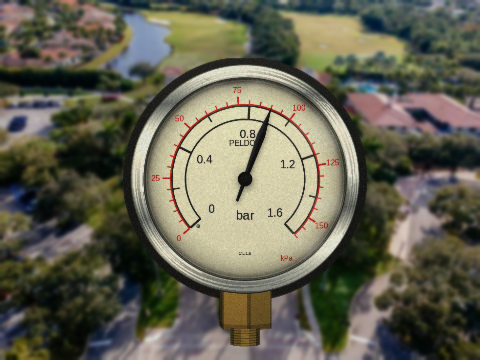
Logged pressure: 0.9 bar
